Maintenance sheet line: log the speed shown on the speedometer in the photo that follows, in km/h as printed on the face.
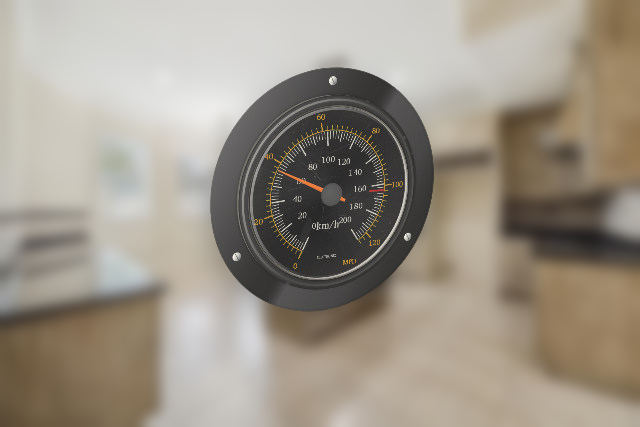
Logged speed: 60 km/h
